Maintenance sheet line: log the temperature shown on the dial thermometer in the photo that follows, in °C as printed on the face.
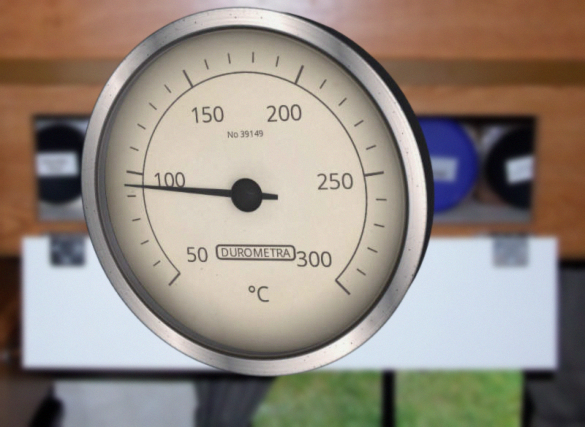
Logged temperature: 95 °C
